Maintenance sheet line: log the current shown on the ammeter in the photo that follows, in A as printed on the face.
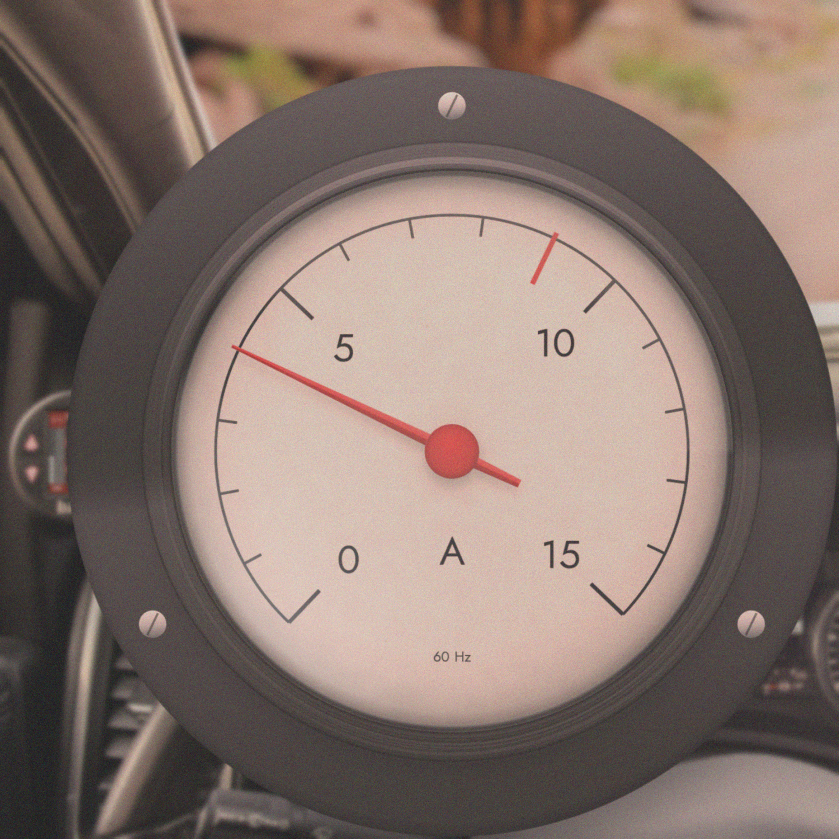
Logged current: 4 A
